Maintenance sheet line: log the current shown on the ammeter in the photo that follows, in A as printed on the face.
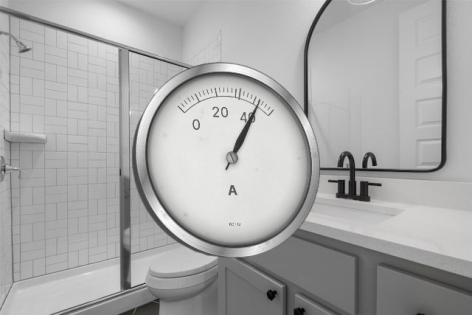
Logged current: 42 A
